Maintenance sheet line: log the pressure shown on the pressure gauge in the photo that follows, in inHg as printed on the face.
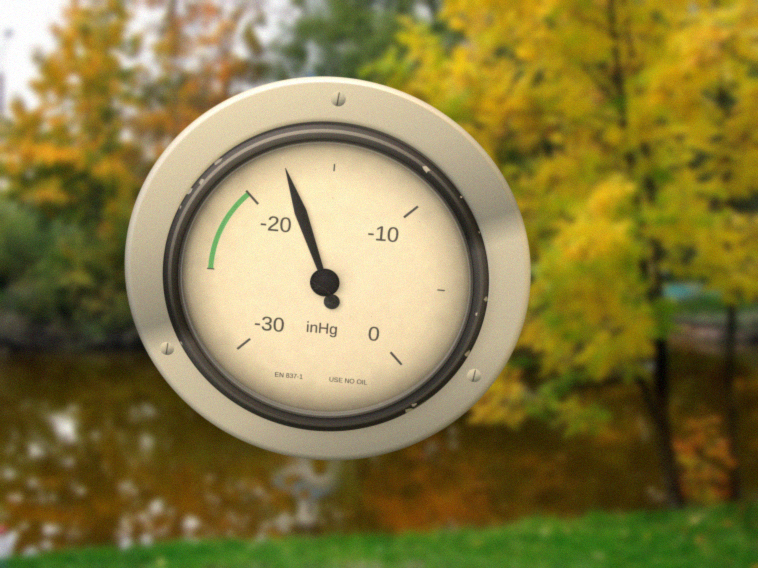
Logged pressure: -17.5 inHg
